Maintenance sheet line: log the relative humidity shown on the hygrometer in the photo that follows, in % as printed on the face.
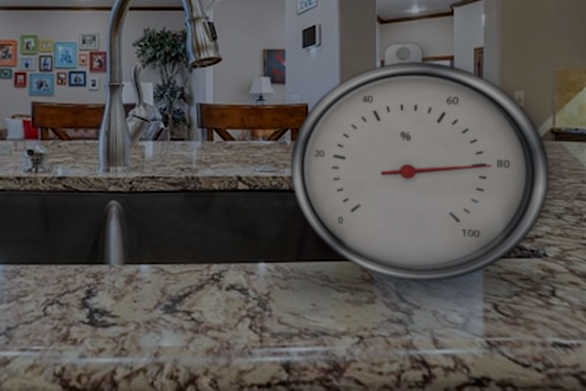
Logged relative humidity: 80 %
